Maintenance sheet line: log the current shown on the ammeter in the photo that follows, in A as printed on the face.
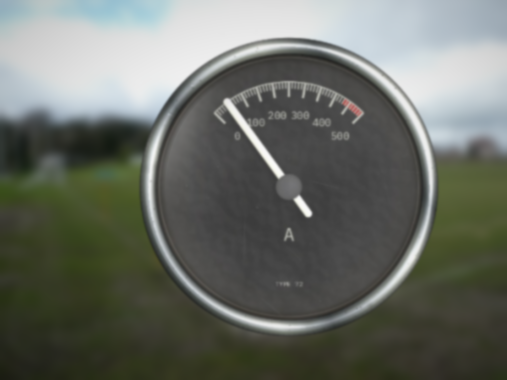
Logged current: 50 A
